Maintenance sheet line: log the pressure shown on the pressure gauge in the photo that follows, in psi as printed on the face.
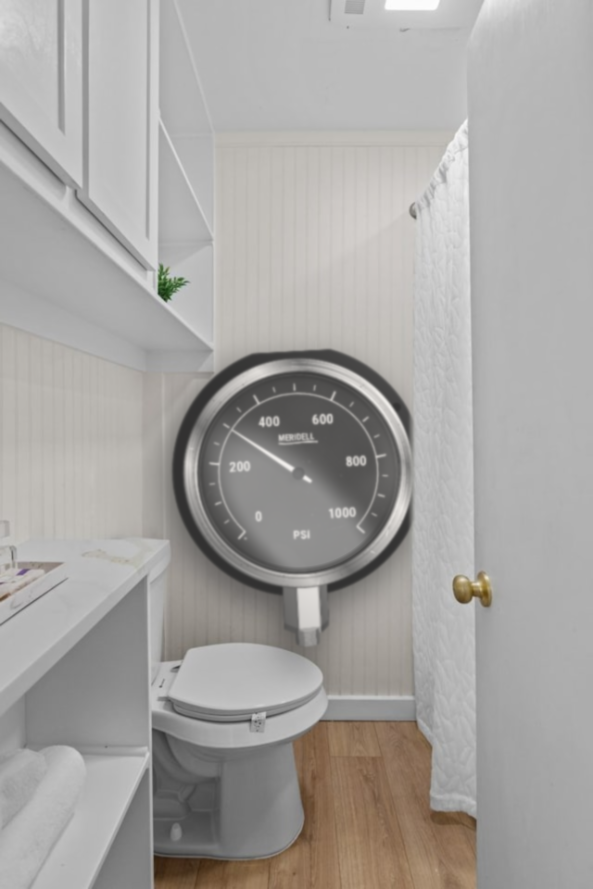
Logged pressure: 300 psi
